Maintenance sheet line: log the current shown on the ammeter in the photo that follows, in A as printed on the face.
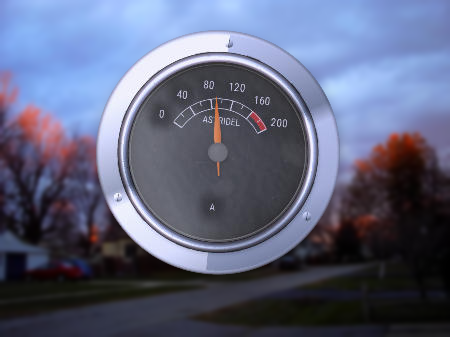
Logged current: 90 A
